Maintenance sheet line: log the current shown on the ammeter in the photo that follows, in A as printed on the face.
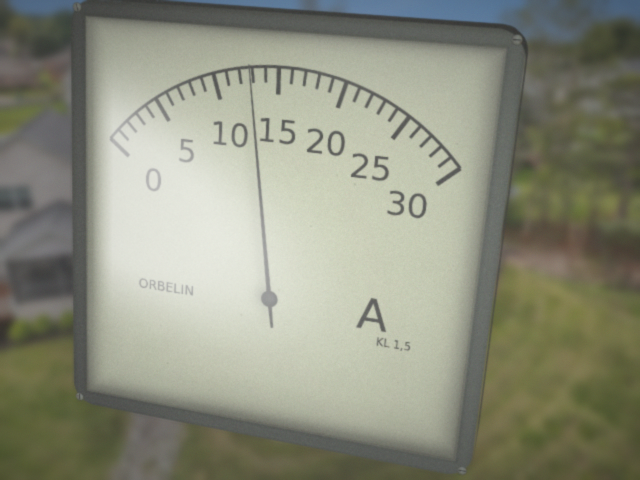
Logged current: 13 A
